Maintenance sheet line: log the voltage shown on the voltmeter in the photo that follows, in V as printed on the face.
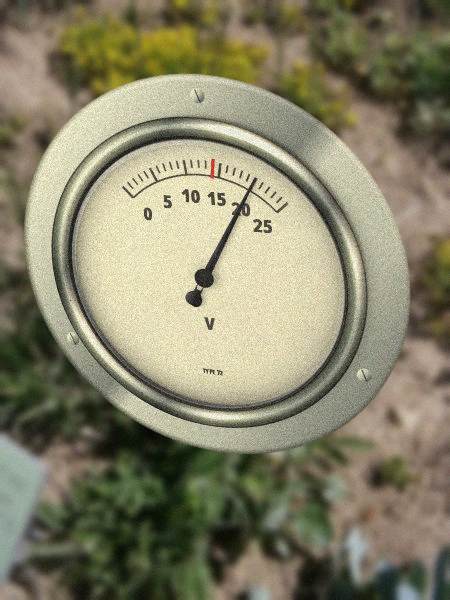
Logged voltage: 20 V
